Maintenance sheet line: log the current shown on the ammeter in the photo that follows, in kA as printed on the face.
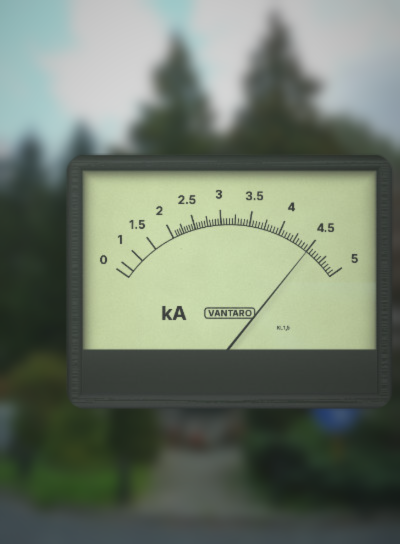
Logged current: 4.5 kA
